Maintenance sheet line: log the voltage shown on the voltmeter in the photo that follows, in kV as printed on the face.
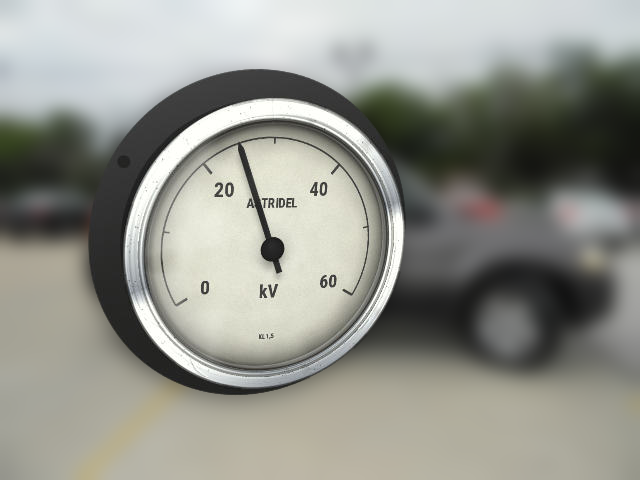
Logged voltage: 25 kV
